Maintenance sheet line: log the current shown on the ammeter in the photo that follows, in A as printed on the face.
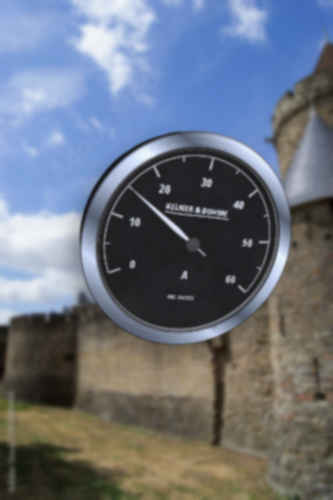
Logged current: 15 A
